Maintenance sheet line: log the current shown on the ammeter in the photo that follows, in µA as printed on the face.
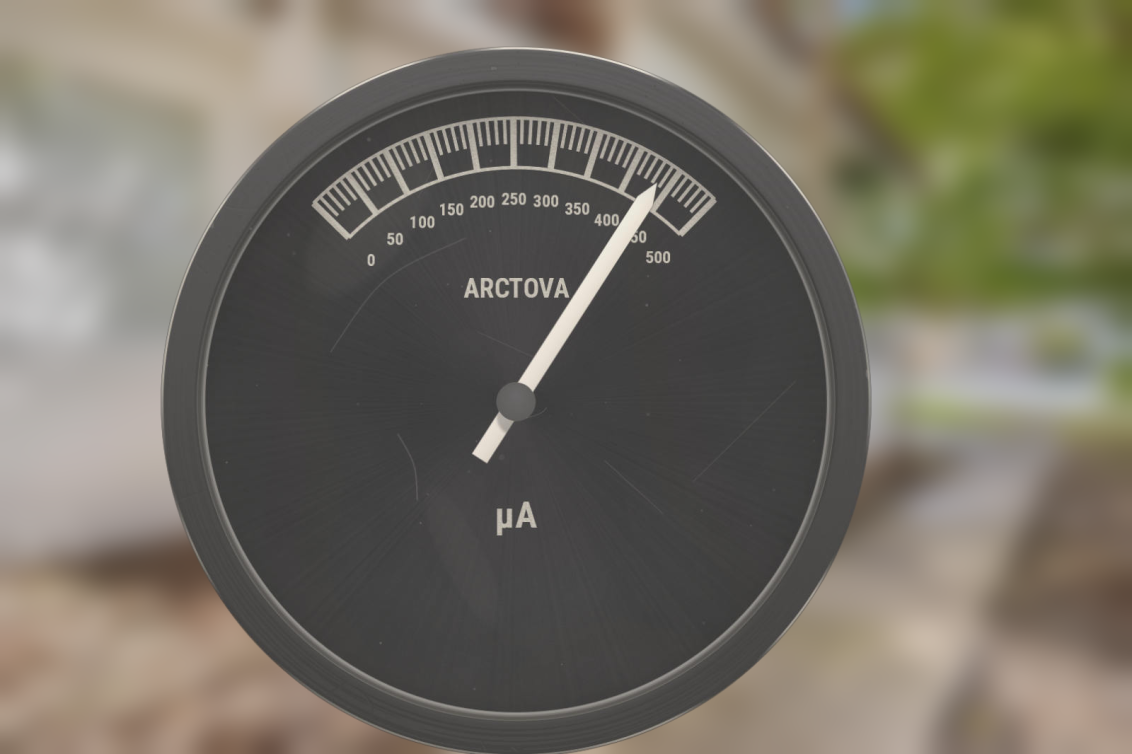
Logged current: 435 µA
